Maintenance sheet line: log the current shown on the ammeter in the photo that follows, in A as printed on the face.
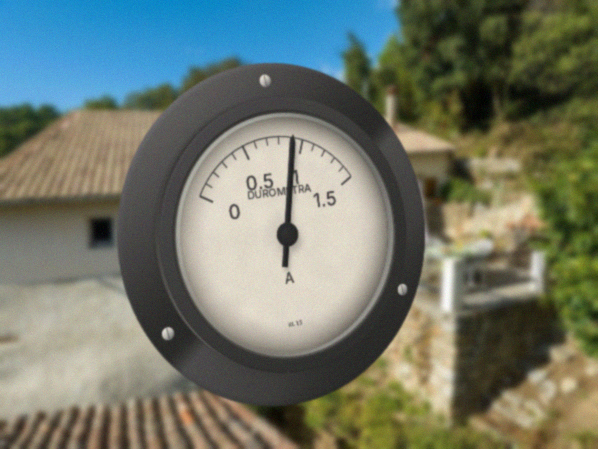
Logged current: 0.9 A
